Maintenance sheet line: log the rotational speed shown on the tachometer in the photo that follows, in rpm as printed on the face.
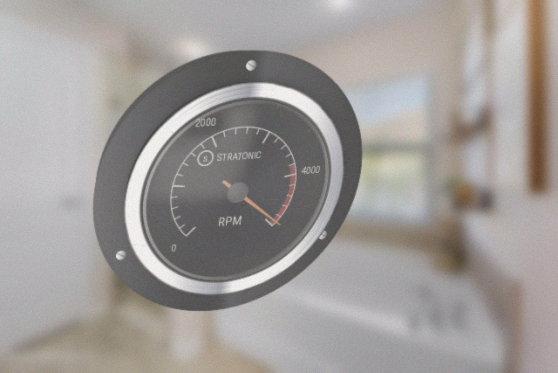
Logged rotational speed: 4900 rpm
